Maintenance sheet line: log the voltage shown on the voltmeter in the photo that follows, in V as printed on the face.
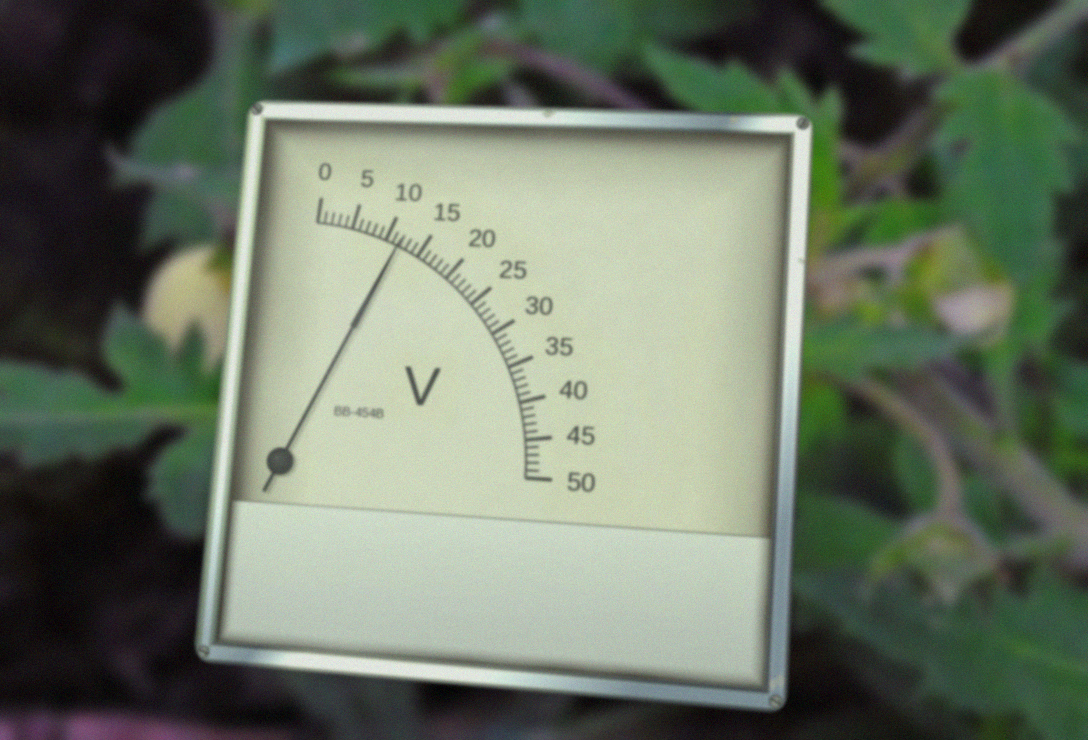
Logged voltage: 12 V
